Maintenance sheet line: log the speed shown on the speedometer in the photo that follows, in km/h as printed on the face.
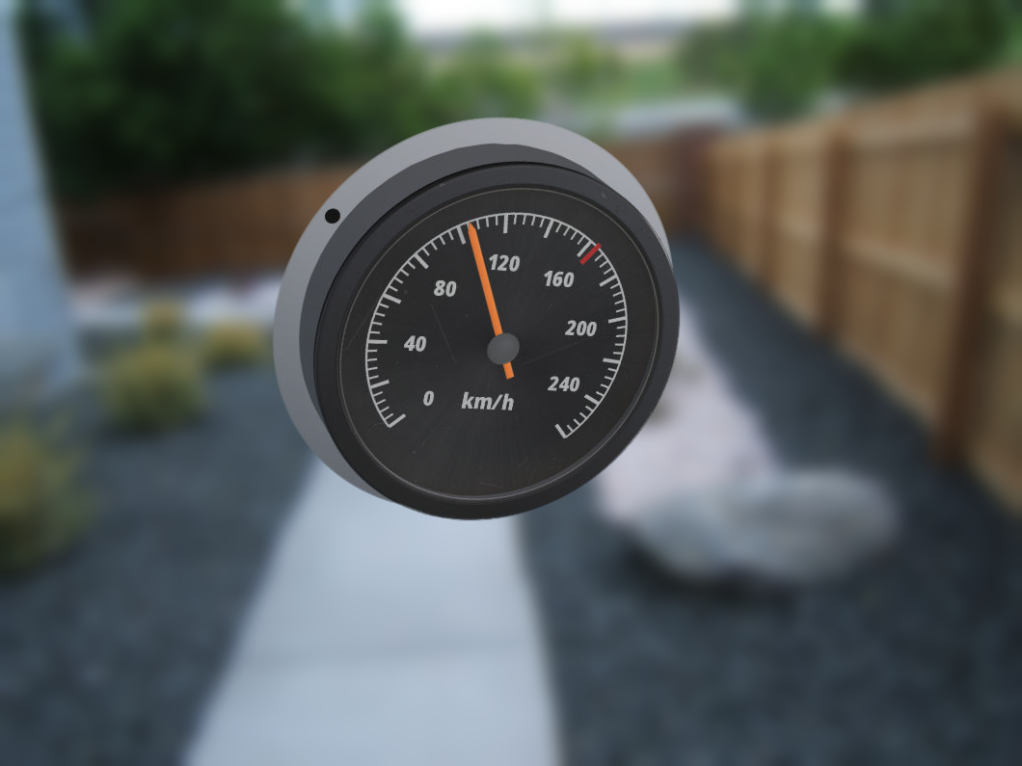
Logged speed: 104 km/h
